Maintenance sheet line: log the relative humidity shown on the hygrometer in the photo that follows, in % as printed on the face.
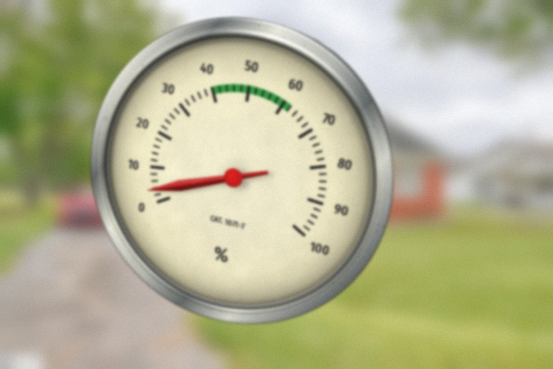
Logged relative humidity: 4 %
